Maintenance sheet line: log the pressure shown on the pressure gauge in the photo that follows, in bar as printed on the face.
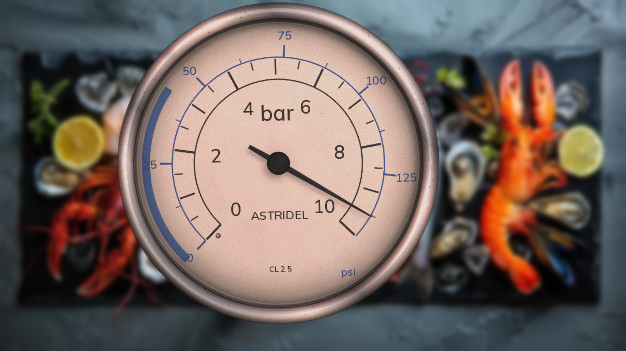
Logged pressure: 9.5 bar
